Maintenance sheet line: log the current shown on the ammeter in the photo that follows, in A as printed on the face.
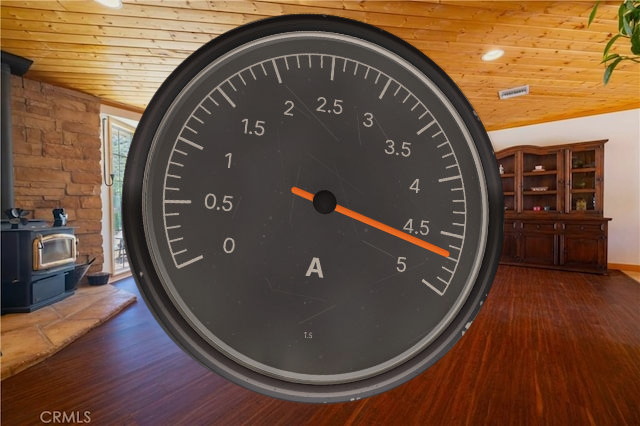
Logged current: 4.7 A
